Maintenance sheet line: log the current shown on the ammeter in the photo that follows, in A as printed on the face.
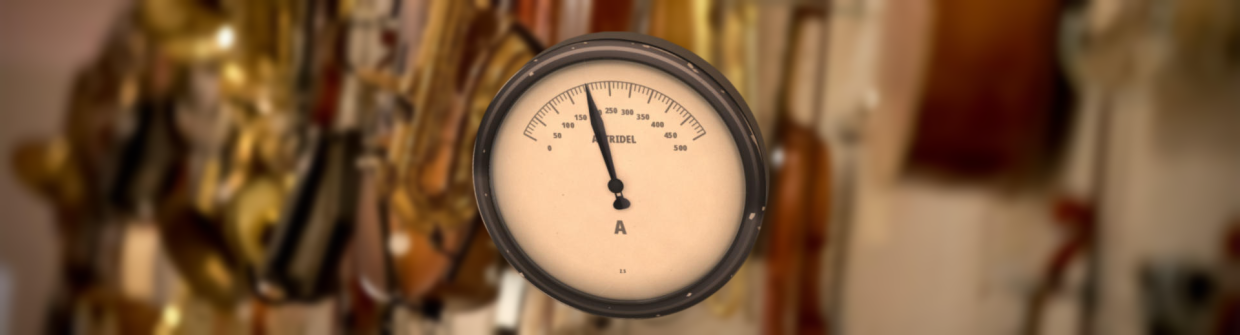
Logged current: 200 A
